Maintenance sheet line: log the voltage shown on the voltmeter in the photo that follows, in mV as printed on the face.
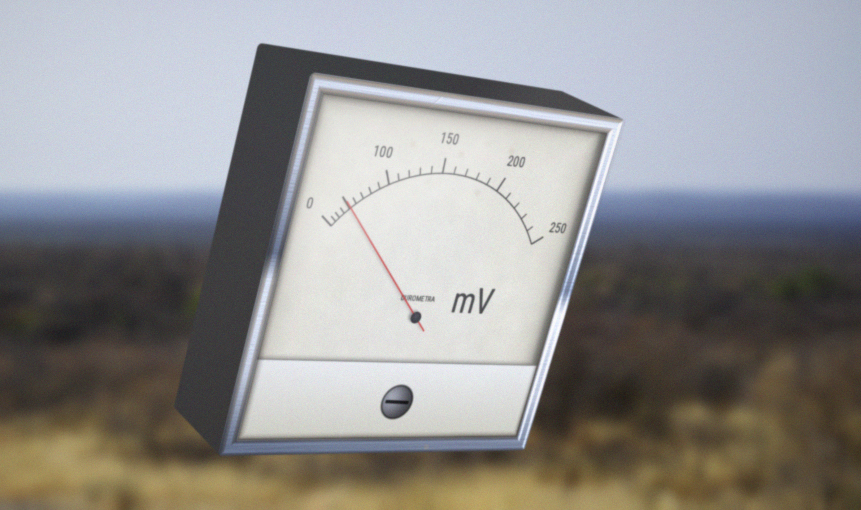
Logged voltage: 50 mV
